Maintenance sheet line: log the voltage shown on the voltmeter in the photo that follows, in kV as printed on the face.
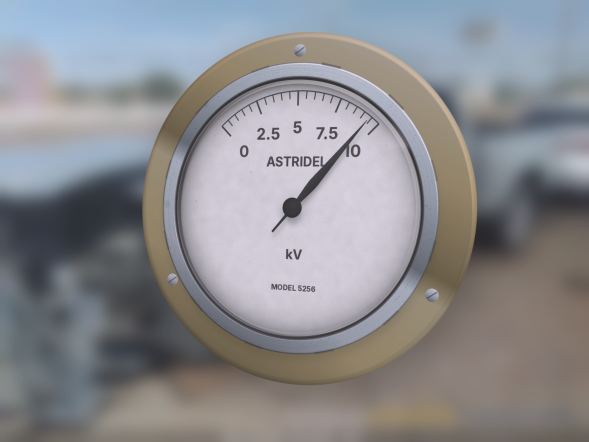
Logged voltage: 9.5 kV
